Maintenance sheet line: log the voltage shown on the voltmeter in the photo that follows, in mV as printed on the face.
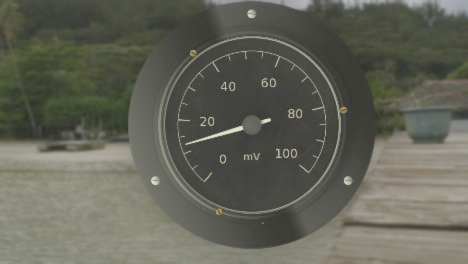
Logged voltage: 12.5 mV
